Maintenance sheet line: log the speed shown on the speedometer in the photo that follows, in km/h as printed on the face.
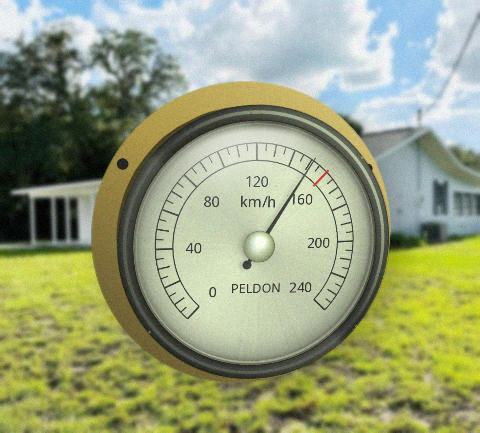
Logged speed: 150 km/h
